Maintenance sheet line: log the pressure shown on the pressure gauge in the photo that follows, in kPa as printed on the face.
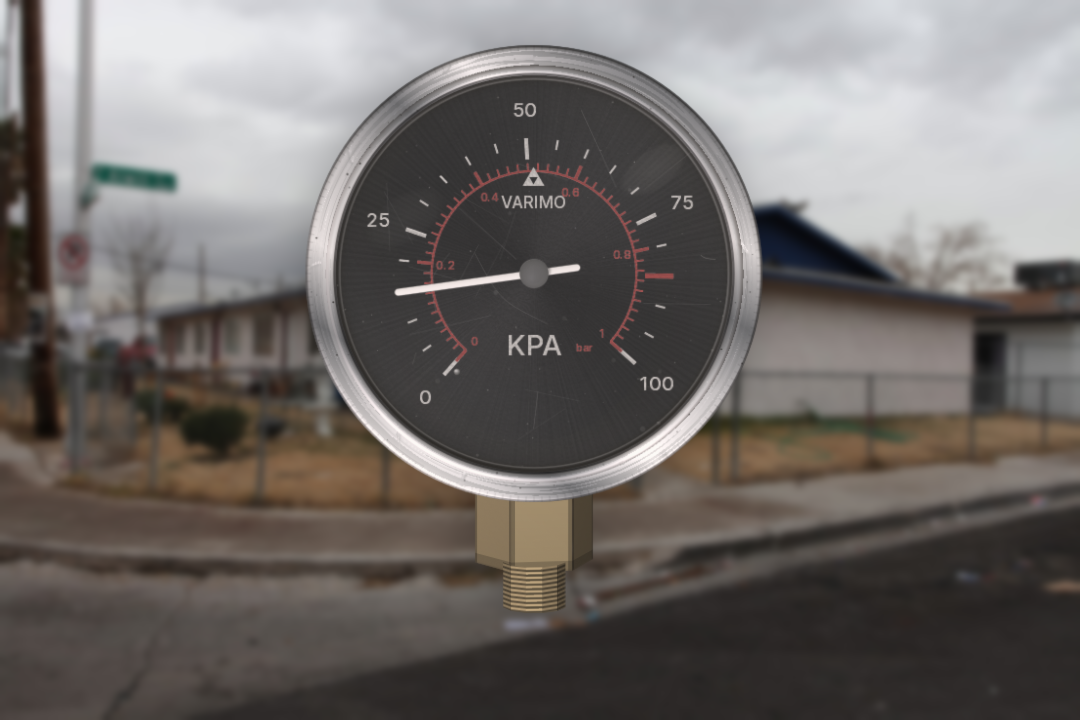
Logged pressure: 15 kPa
